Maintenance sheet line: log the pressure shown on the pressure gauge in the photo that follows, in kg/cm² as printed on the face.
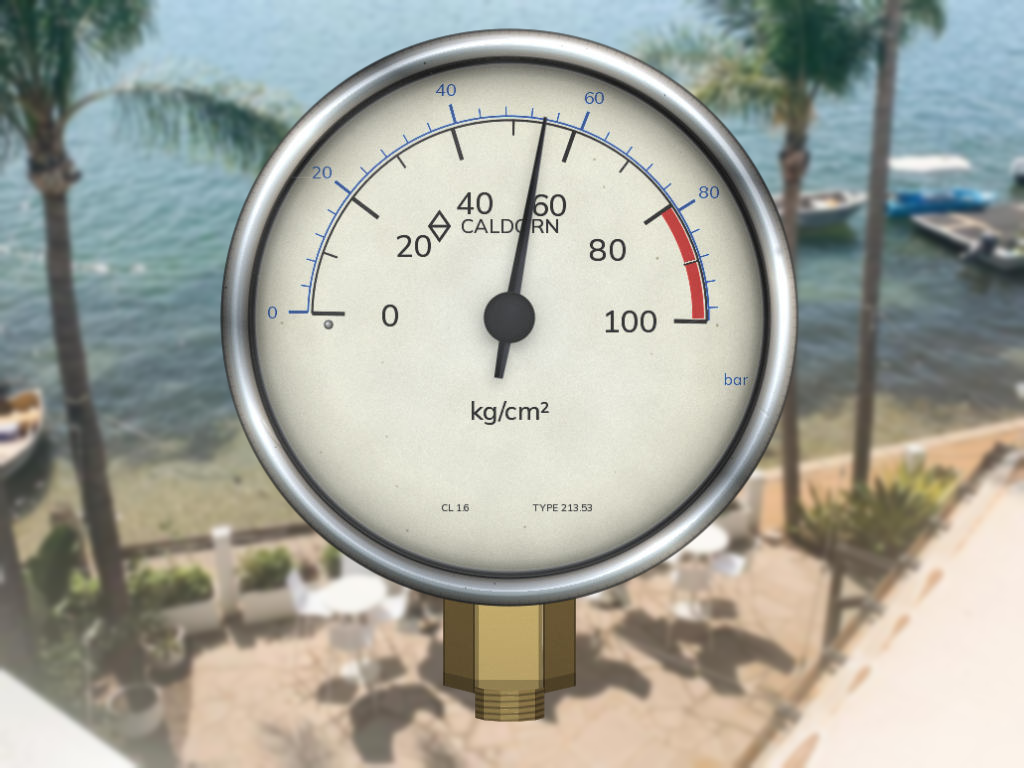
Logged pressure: 55 kg/cm²
